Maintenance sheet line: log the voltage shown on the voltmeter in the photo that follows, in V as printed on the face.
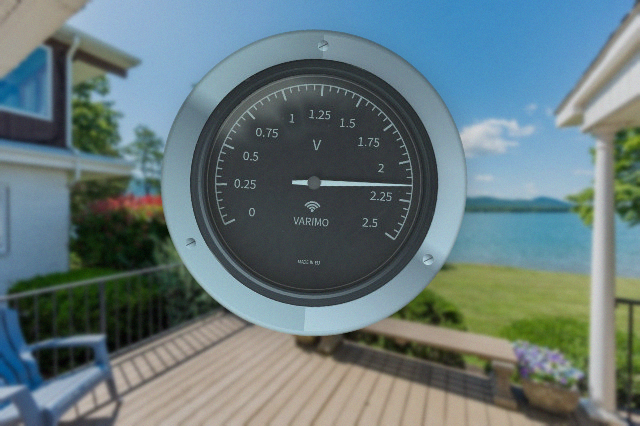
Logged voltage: 2.15 V
